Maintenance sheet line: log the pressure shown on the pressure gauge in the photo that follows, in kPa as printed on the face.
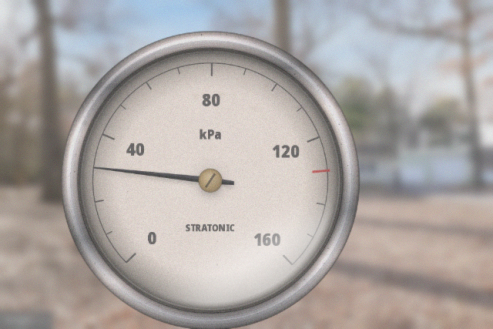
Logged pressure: 30 kPa
